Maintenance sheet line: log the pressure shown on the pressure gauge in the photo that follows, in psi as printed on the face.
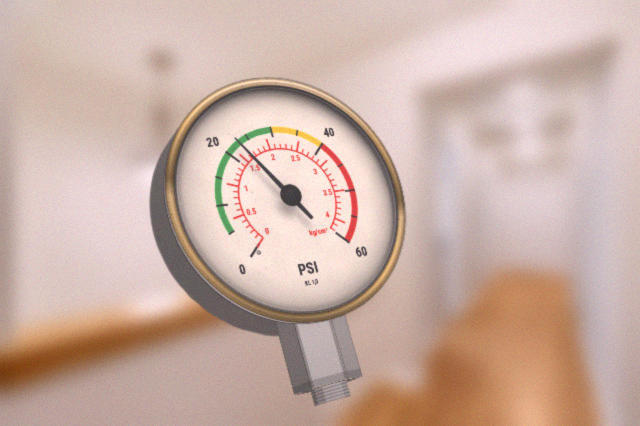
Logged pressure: 22.5 psi
